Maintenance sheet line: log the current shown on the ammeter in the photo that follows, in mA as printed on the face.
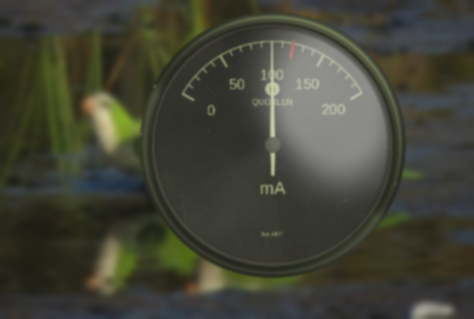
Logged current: 100 mA
